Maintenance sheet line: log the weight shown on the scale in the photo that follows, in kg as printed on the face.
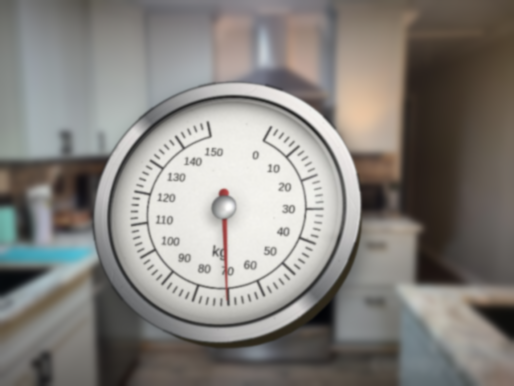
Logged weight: 70 kg
